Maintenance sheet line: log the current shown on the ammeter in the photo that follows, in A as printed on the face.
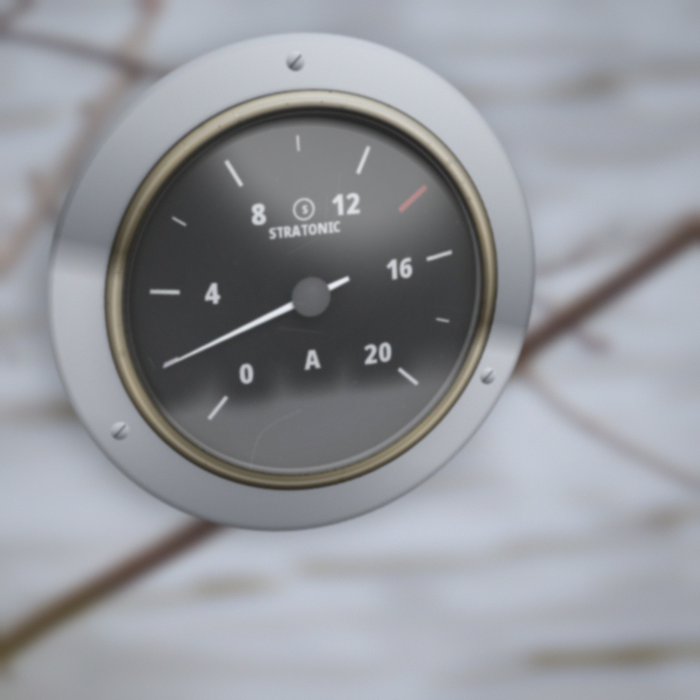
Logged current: 2 A
